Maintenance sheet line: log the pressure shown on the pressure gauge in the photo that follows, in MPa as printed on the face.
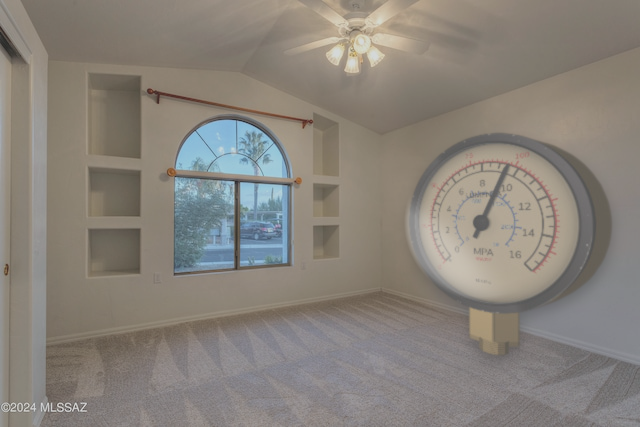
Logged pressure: 9.5 MPa
